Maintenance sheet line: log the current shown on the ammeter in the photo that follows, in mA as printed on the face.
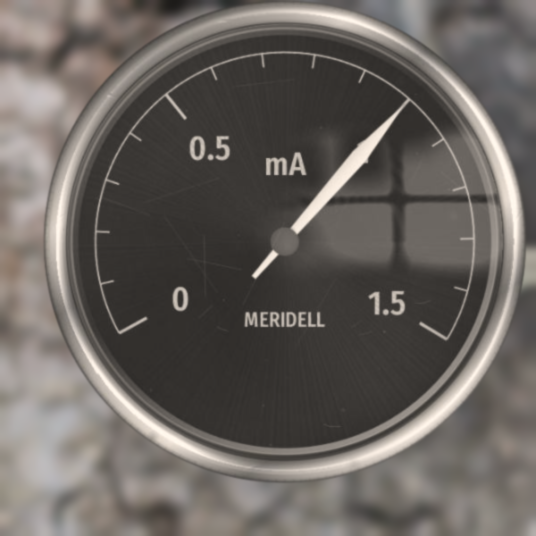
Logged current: 1 mA
